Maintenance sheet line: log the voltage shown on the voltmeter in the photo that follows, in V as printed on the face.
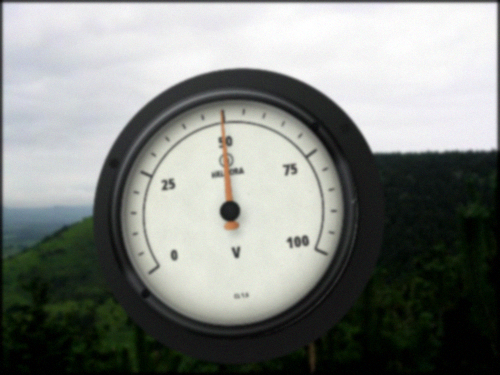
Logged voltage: 50 V
